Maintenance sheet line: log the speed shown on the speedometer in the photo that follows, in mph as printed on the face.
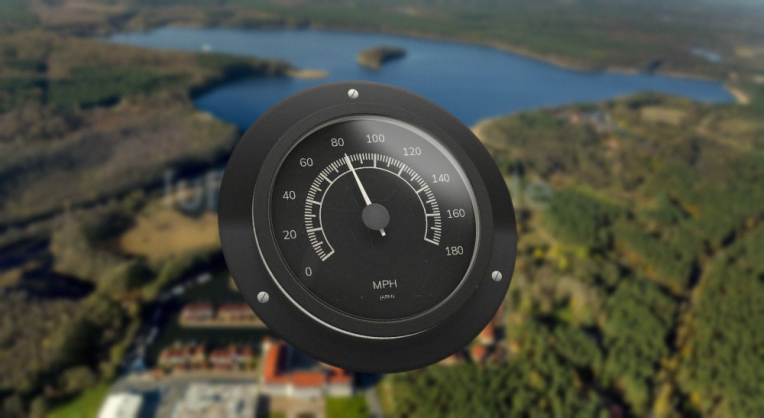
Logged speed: 80 mph
